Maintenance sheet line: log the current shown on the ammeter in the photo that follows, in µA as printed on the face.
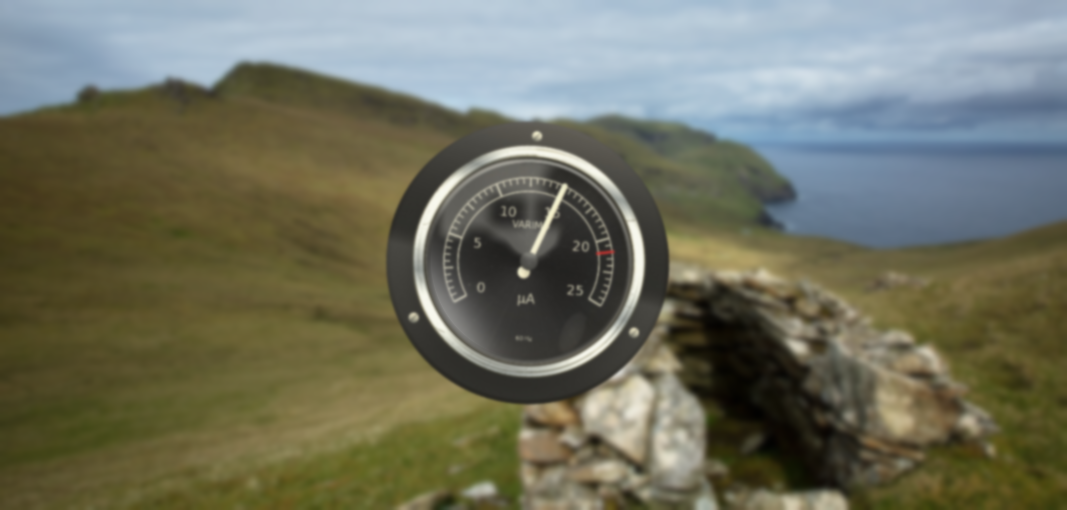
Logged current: 15 µA
